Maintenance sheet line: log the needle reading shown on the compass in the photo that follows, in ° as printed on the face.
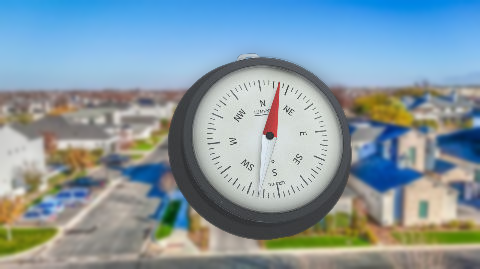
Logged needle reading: 20 °
